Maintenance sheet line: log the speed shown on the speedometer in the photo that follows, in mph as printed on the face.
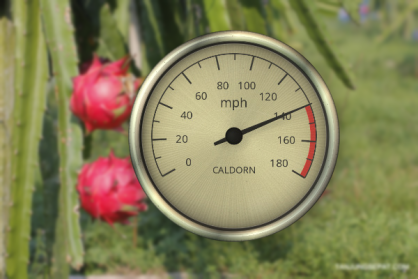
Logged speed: 140 mph
